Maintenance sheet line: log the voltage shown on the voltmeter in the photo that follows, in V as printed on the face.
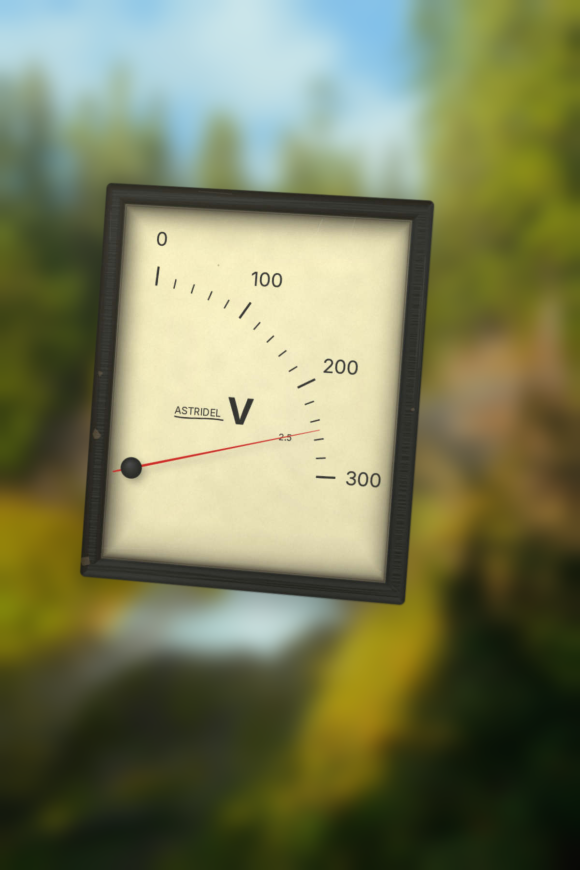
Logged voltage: 250 V
